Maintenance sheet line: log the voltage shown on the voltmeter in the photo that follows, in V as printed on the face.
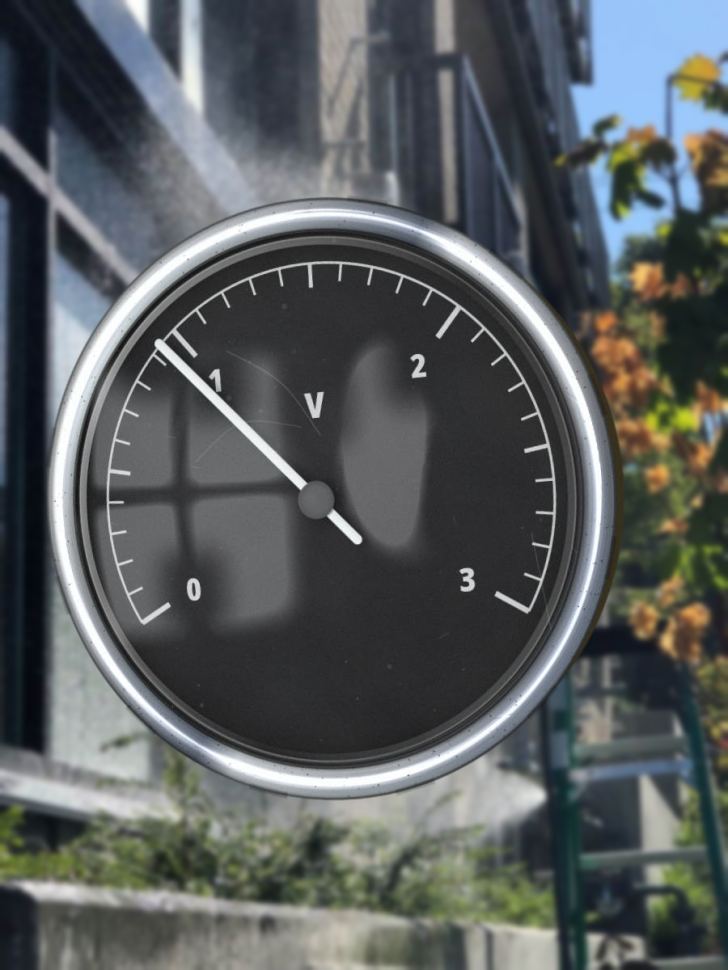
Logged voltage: 0.95 V
